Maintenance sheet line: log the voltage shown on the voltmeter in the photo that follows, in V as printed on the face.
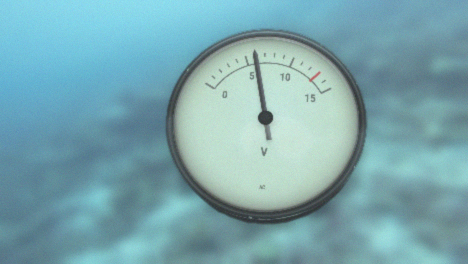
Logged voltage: 6 V
